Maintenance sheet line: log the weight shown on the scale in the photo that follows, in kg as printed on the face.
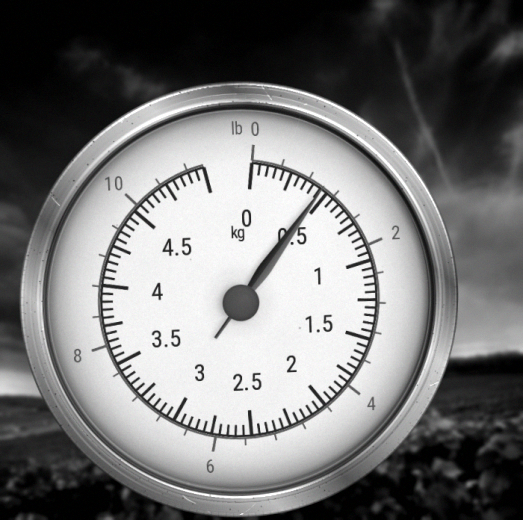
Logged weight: 0.45 kg
